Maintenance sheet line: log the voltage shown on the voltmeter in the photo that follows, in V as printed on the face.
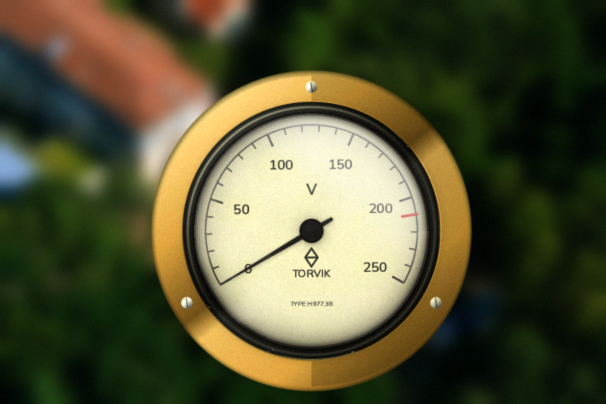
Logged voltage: 0 V
